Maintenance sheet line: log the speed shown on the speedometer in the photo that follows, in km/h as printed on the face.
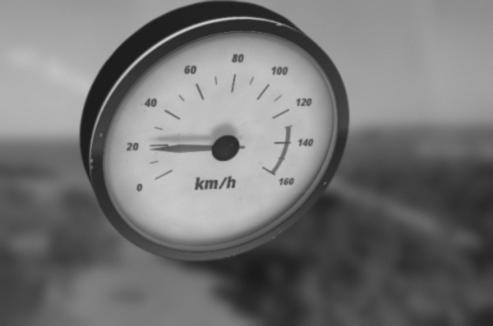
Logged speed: 20 km/h
